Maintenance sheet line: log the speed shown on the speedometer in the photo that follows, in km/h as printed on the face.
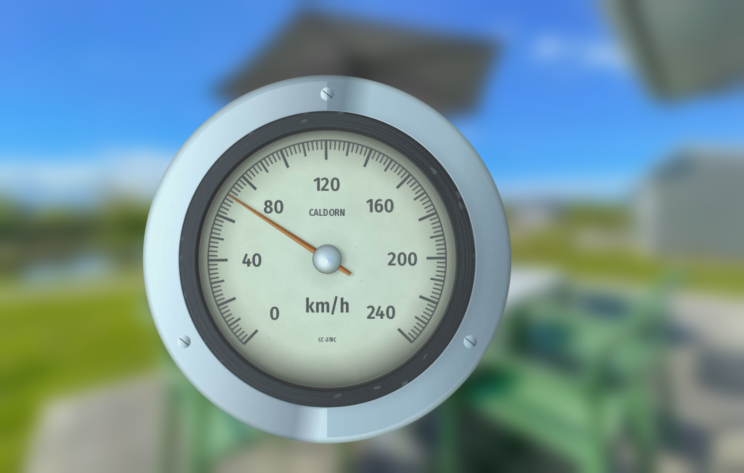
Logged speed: 70 km/h
